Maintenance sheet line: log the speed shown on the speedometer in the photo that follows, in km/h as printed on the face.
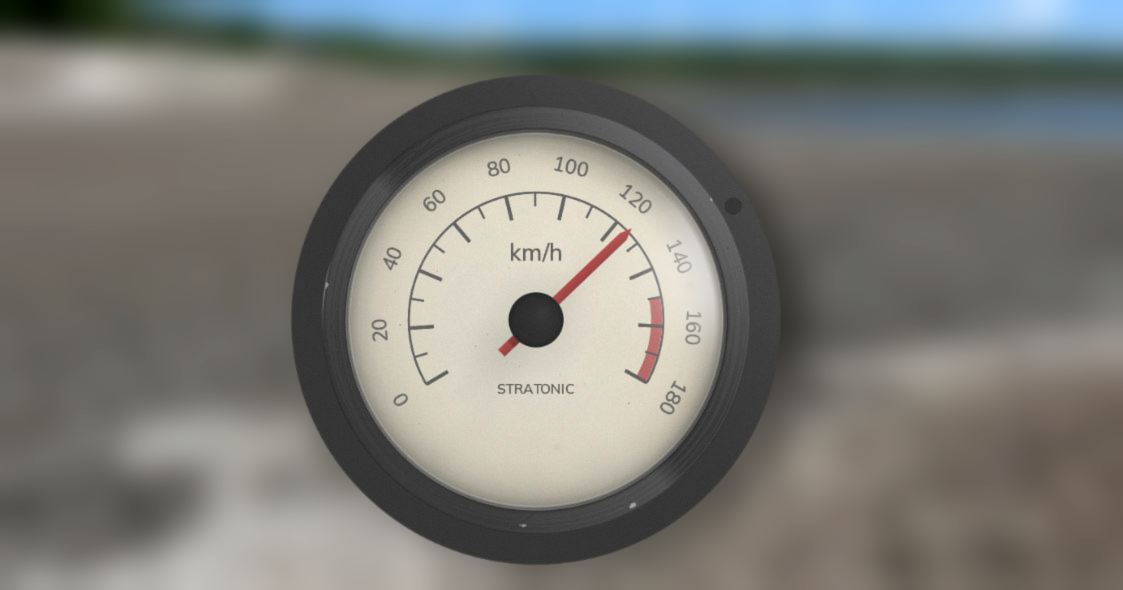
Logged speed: 125 km/h
